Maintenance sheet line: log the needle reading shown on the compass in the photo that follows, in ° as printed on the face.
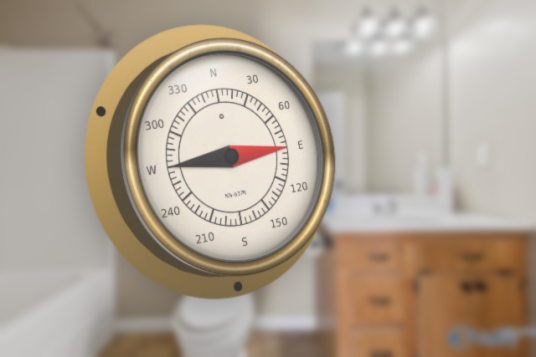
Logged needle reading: 90 °
